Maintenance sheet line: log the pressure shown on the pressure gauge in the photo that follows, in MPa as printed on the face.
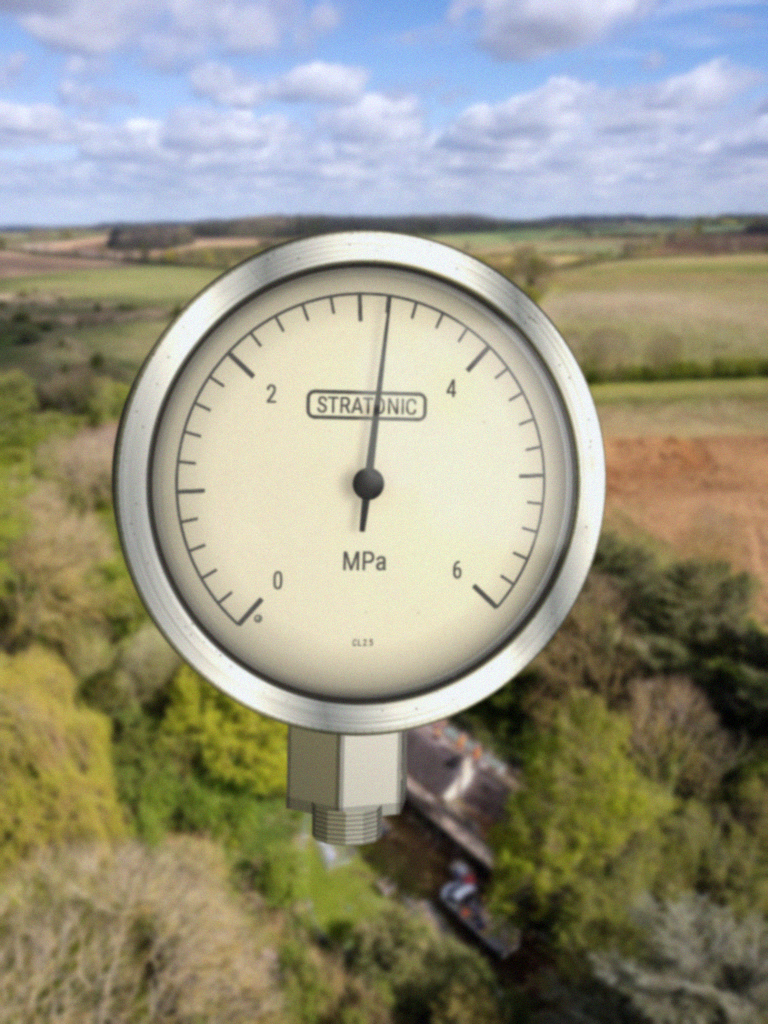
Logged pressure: 3.2 MPa
